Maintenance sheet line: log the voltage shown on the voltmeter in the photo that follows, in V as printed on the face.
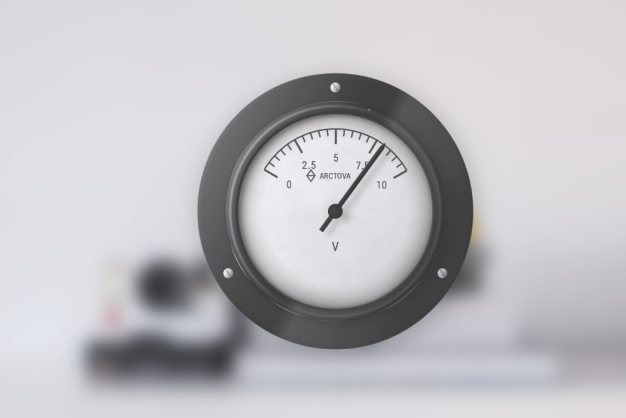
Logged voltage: 8 V
